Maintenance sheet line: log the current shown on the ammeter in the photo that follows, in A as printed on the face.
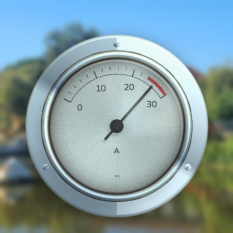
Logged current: 26 A
